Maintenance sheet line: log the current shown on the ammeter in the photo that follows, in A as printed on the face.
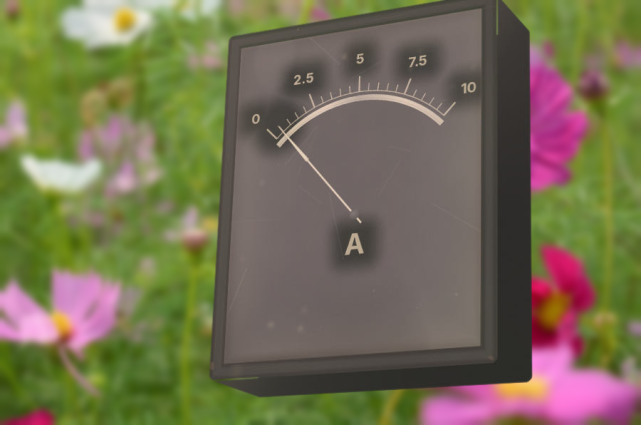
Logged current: 0.5 A
